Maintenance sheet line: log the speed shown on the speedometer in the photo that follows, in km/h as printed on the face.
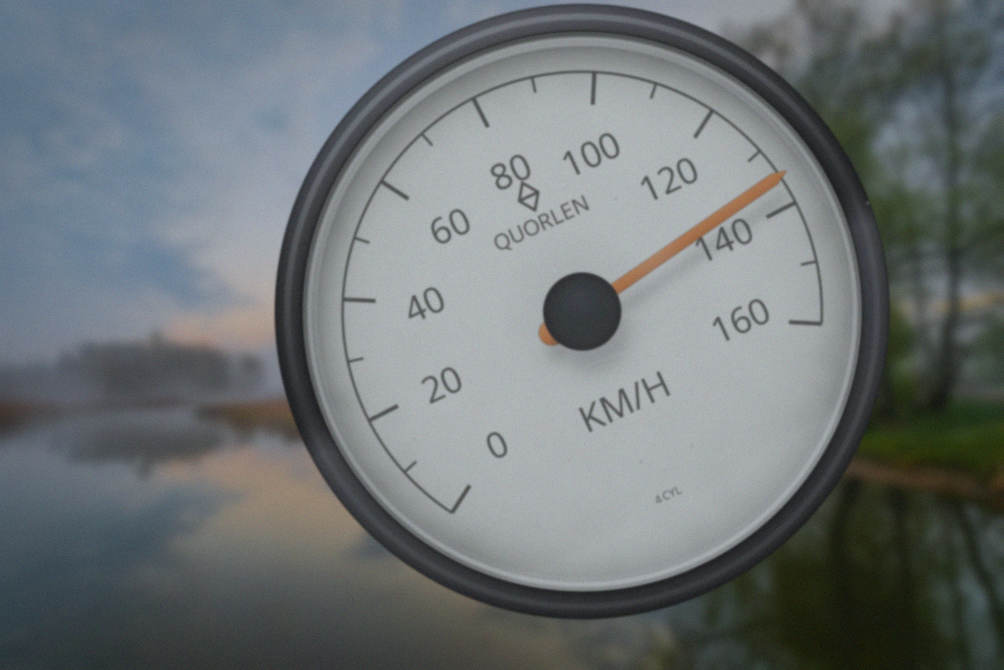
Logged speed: 135 km/h
